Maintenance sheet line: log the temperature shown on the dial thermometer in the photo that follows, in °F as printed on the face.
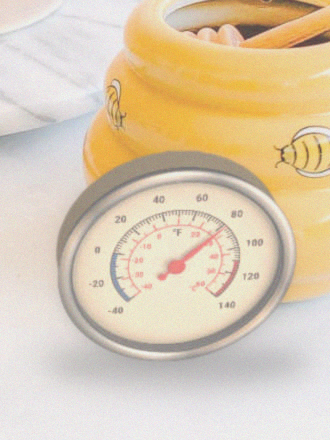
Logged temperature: 80 °F
